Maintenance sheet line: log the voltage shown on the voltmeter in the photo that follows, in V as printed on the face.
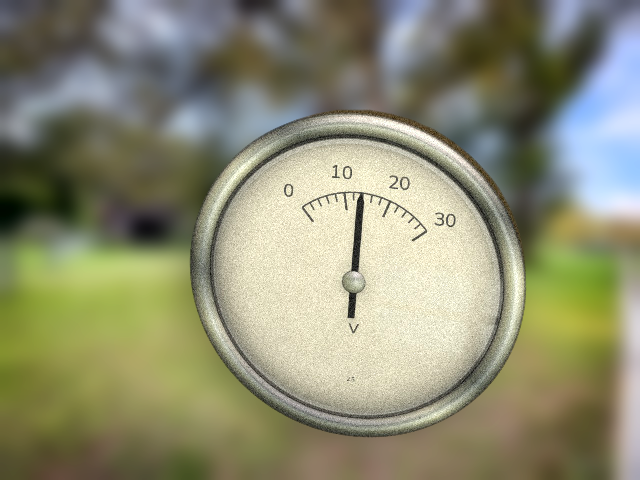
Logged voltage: 14 V
